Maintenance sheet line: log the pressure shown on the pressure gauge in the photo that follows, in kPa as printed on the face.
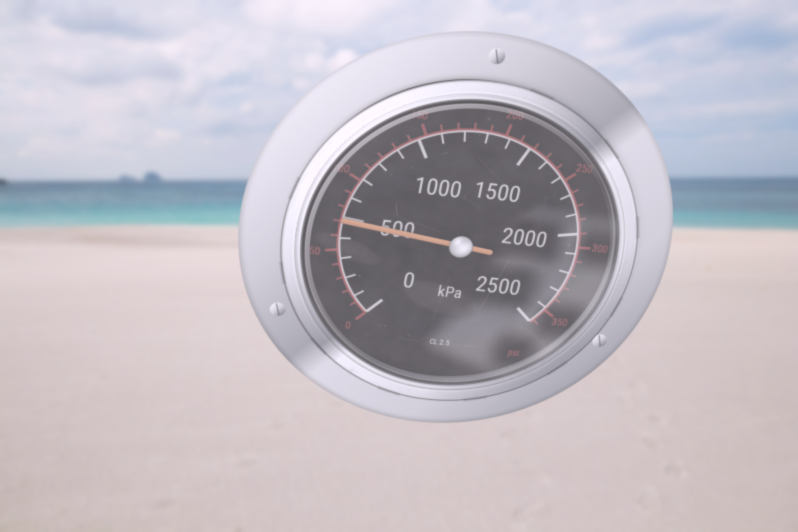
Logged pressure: 500 kPa
